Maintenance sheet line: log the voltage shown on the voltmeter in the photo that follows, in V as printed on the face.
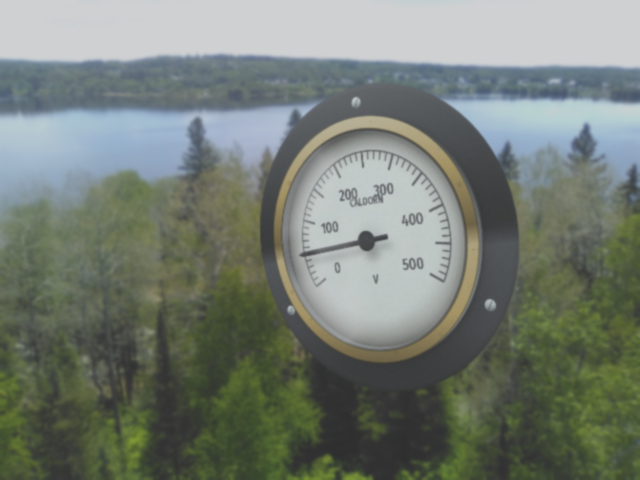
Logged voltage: 50 V
